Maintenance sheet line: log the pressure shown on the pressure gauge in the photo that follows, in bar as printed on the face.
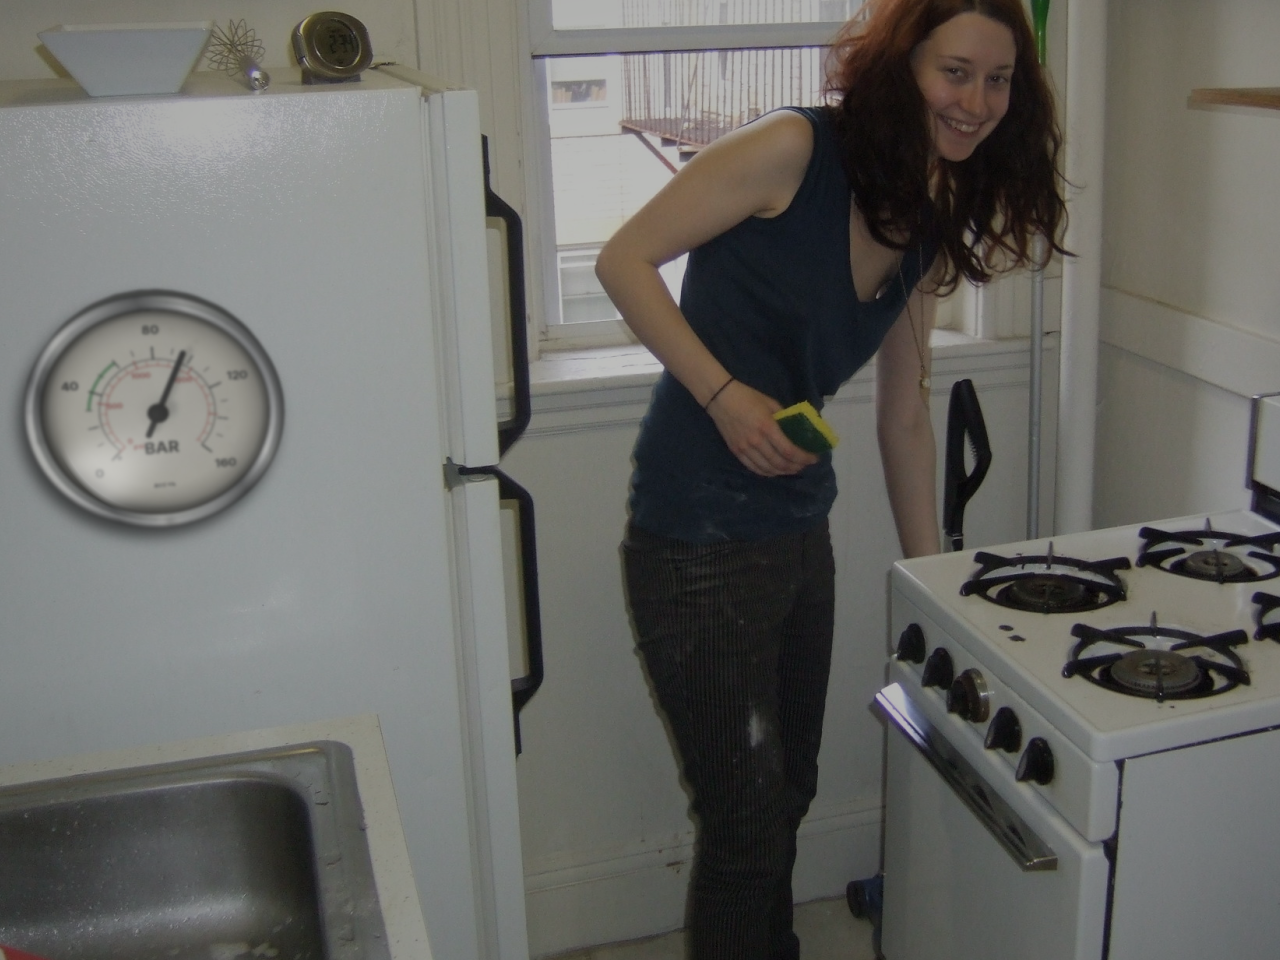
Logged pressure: 95 bar
